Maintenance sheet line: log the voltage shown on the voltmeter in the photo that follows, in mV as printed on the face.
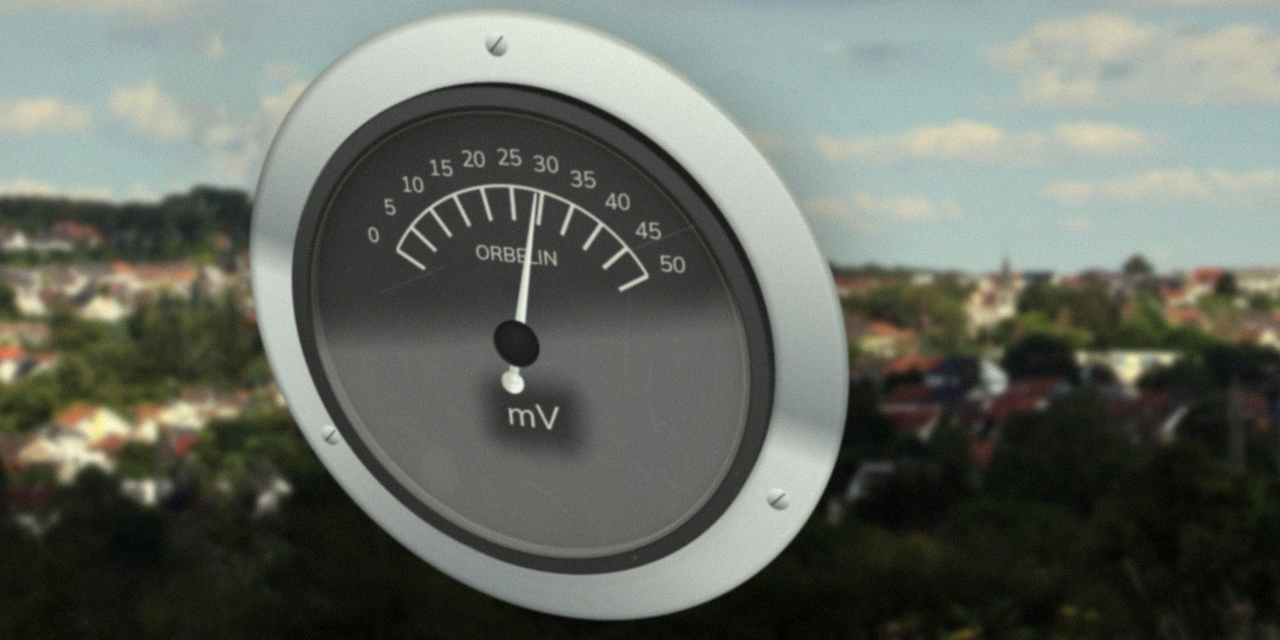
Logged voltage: 30 mV
